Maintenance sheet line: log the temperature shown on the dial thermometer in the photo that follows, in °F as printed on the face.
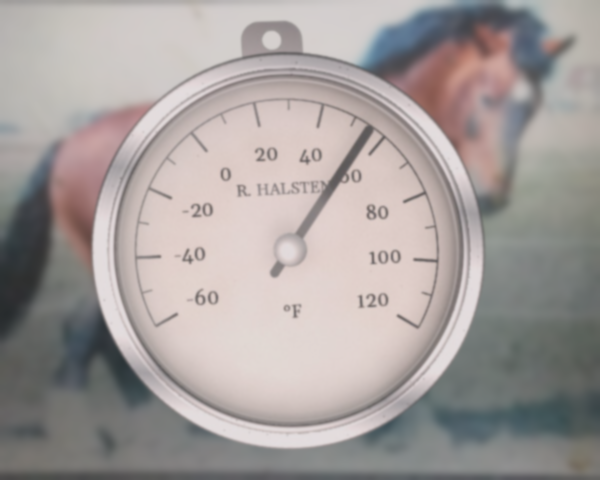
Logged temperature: 55 °F
